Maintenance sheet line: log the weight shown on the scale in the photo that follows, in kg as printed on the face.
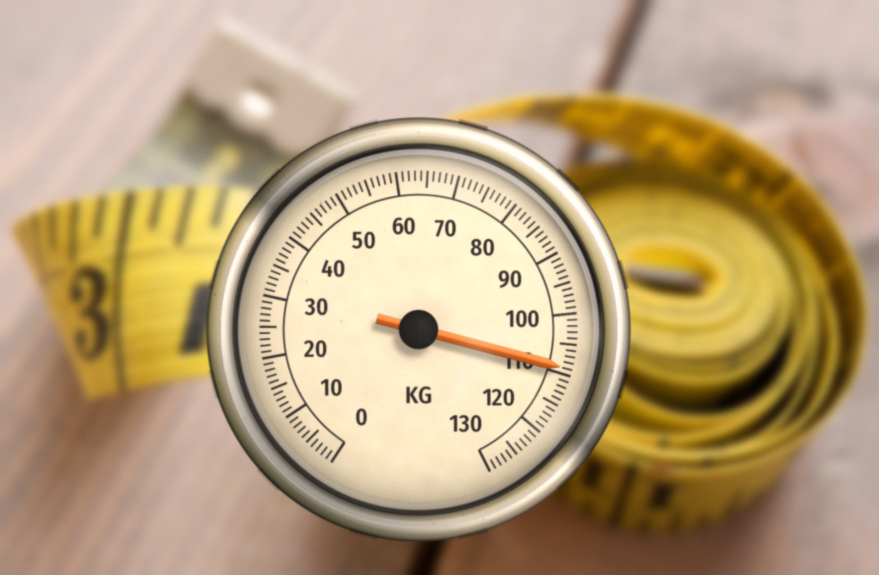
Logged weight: 109 kg
